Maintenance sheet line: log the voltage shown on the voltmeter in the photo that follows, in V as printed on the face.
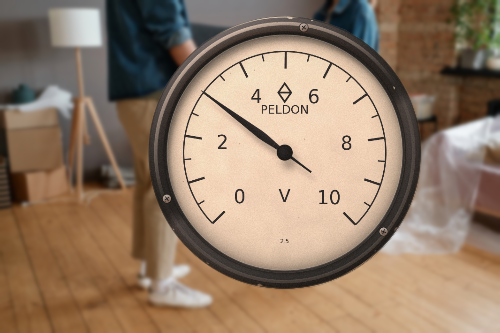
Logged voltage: 3 V
